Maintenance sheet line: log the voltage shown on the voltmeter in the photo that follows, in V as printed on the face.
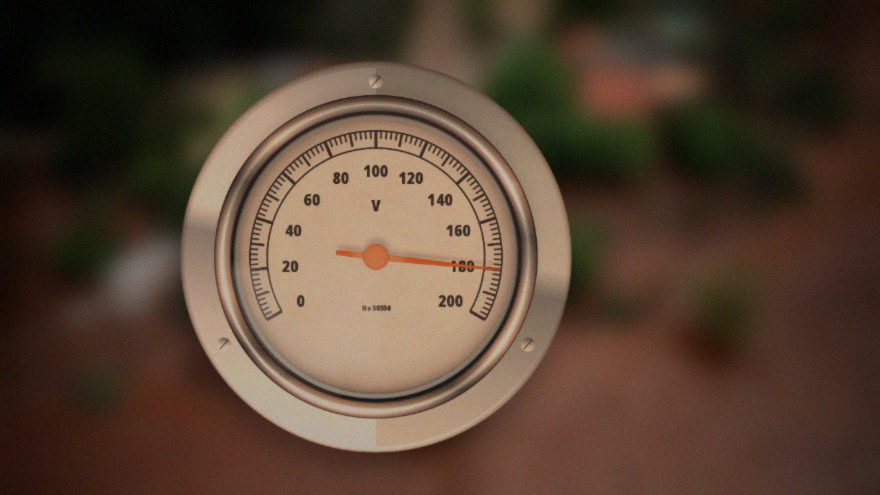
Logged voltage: 180 V
